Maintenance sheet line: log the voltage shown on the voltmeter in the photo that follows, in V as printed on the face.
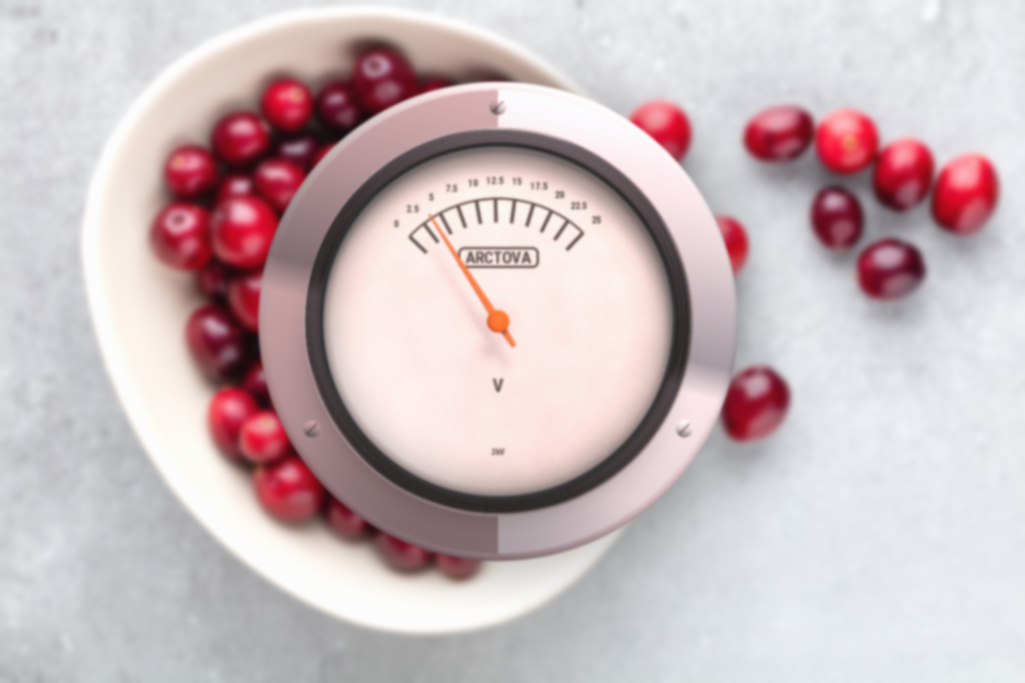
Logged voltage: 3.75 V
